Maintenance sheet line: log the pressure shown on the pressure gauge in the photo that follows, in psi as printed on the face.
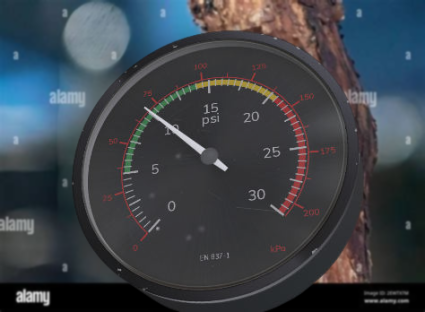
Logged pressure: 10 psi
